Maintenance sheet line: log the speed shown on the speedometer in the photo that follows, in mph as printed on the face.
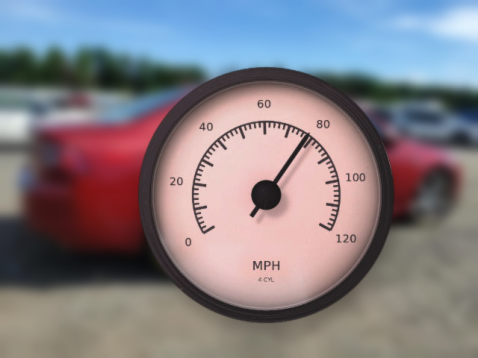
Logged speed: 78 mph
